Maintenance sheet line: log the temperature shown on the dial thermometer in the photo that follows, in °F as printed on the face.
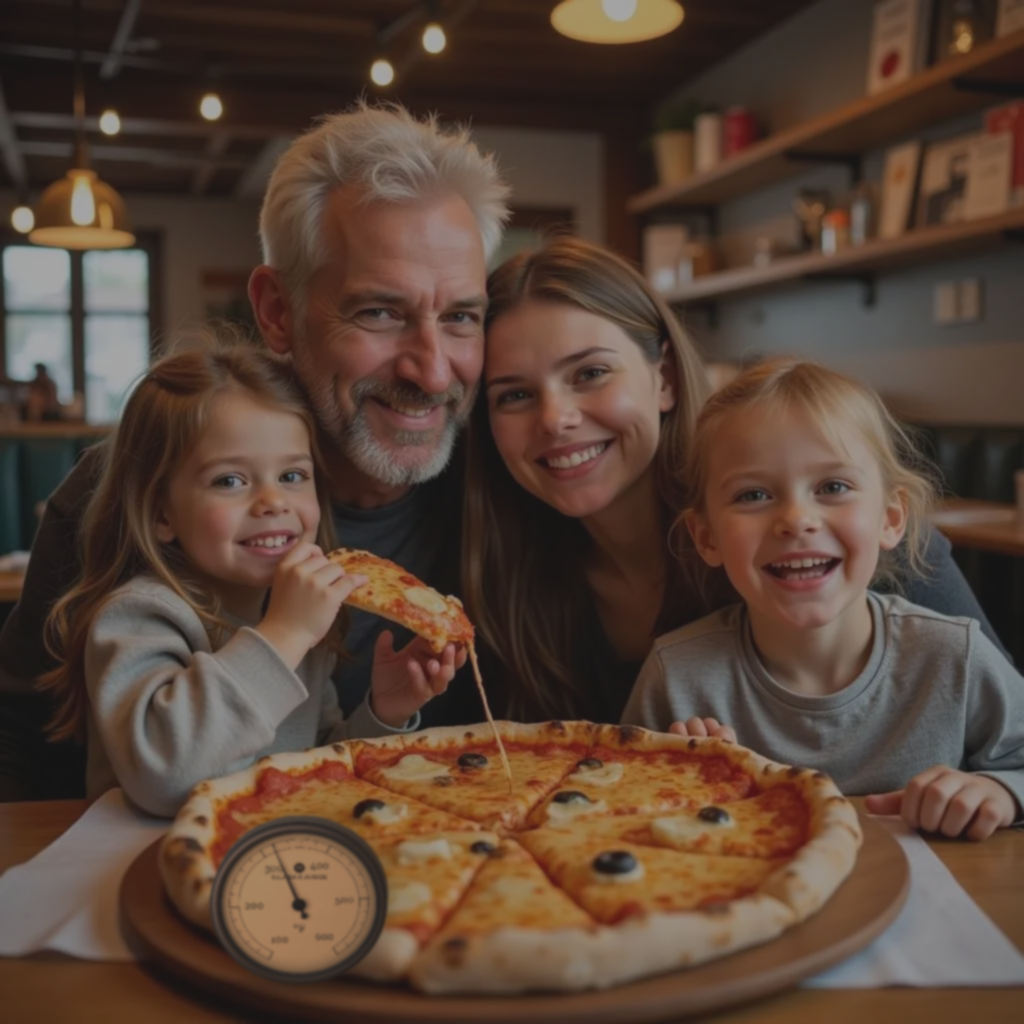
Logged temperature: 320 °F
